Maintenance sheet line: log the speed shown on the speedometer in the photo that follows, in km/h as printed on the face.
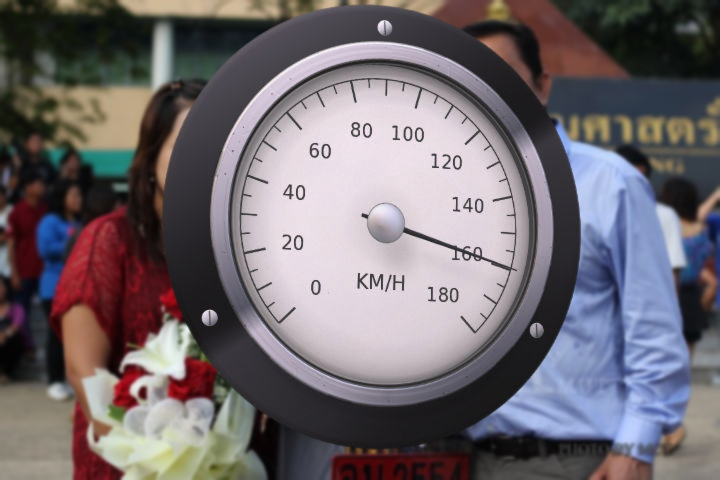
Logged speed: 160 km/h
